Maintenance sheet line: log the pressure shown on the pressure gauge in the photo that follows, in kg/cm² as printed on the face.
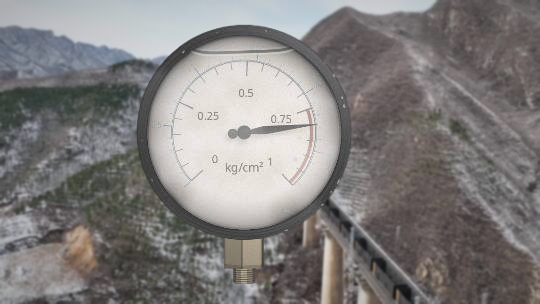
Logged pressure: 0.8 kg/cm²
